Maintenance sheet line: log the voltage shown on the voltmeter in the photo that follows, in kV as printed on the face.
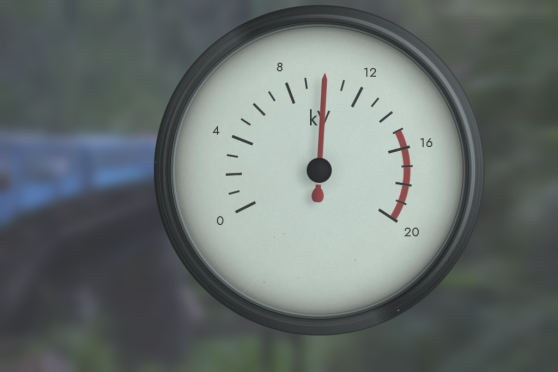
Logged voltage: 10 kV
